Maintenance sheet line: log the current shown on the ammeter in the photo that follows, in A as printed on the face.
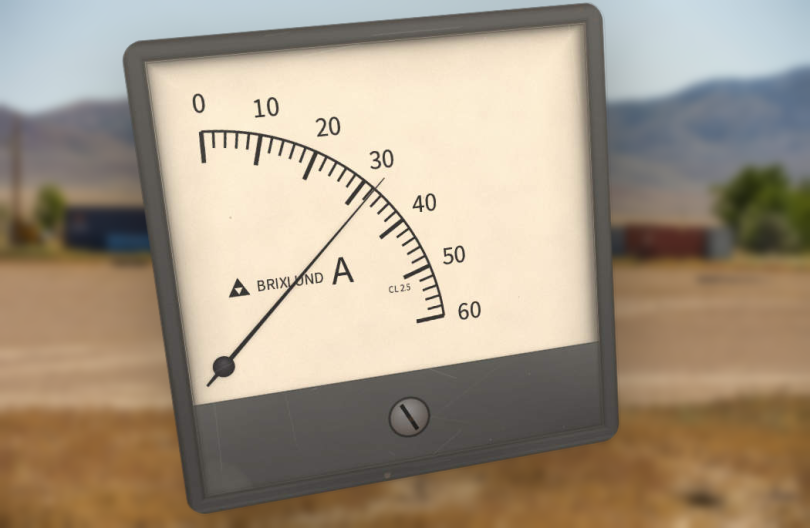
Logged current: 32 A
